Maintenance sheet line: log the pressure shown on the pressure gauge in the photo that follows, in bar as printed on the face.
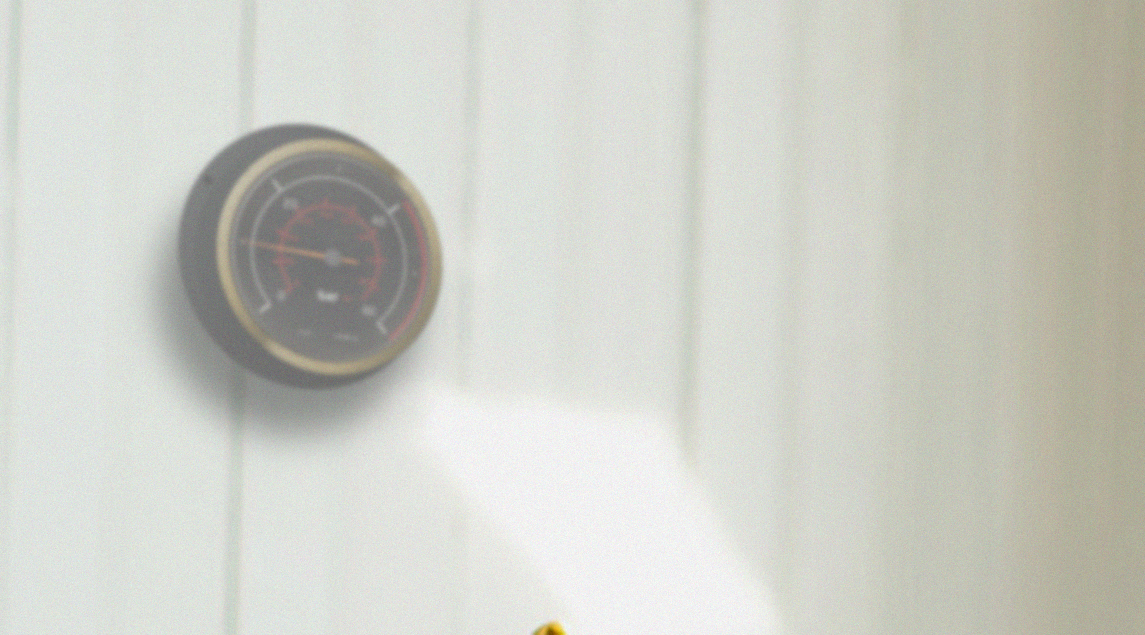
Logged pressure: 10 bar
